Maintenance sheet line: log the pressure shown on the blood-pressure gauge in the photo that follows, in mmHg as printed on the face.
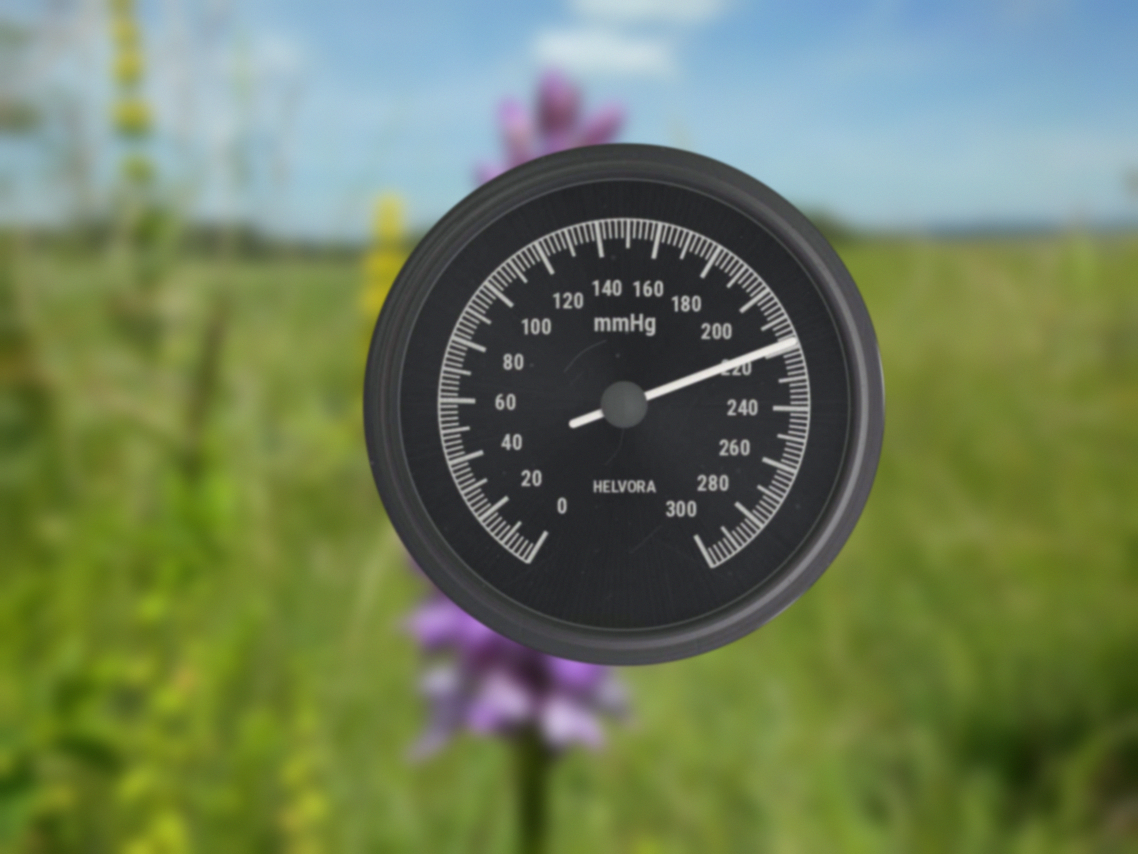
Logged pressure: 218 mmHg
